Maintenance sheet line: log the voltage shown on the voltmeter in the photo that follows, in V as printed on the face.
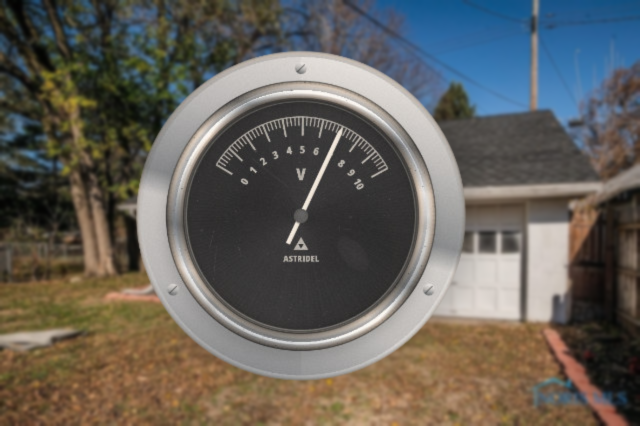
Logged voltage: 7 V
